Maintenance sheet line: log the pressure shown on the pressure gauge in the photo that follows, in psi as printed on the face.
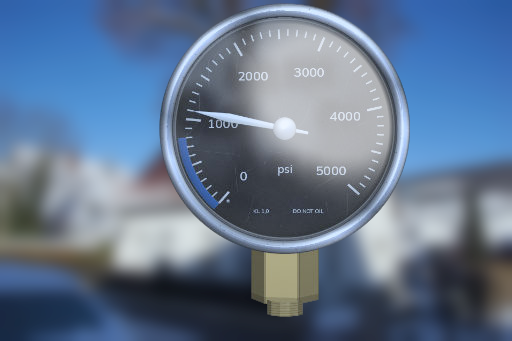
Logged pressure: 1100 psi
